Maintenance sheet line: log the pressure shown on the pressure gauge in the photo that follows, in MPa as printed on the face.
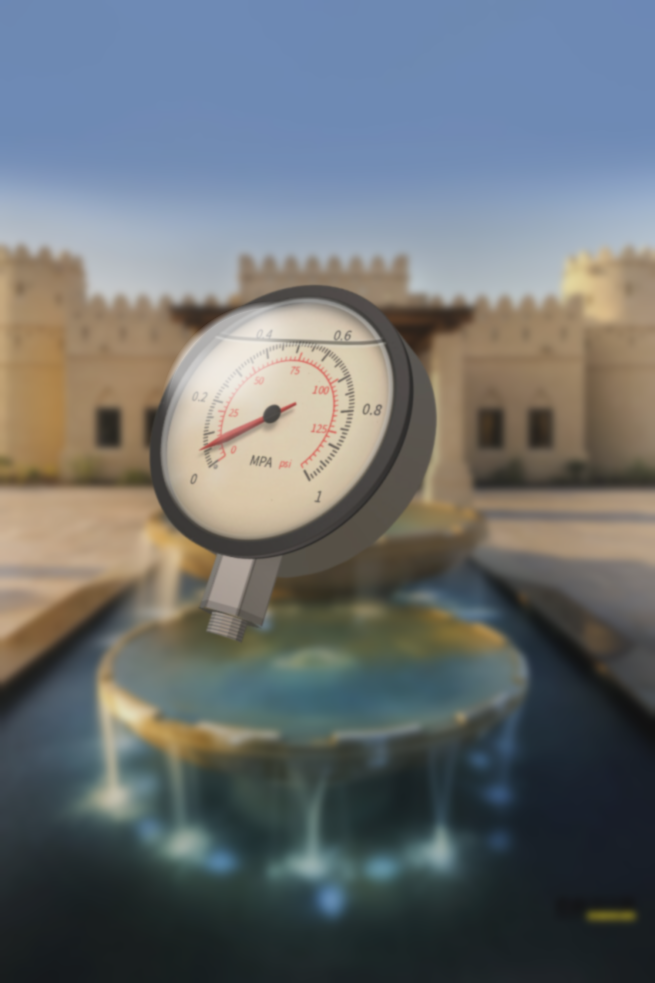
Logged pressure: 0.05 MPa
